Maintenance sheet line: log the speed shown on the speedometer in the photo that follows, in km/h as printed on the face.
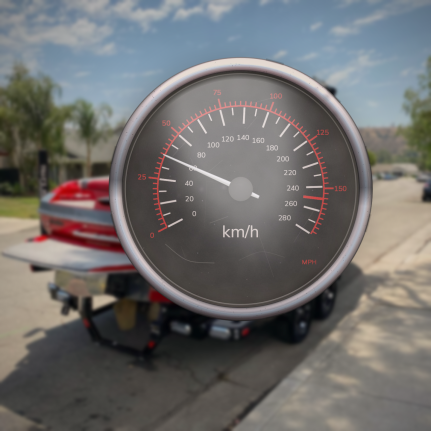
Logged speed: 60 km/h
